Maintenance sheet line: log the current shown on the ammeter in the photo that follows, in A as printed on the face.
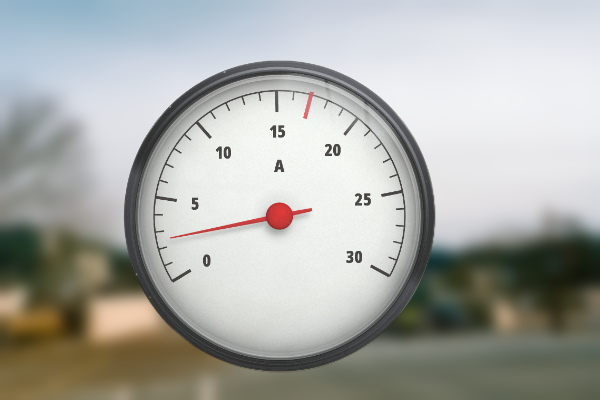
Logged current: 2.5 A
